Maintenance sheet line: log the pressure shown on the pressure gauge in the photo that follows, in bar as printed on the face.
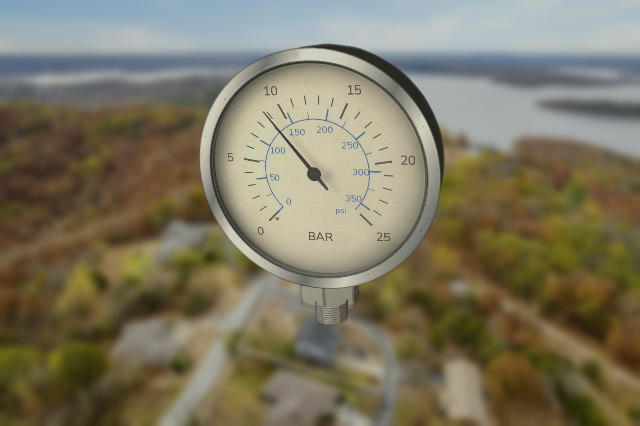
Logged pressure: 9 bar
